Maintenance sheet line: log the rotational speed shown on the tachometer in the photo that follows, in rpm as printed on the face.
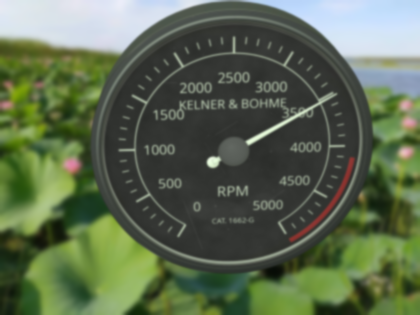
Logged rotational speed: 3500 rpm
